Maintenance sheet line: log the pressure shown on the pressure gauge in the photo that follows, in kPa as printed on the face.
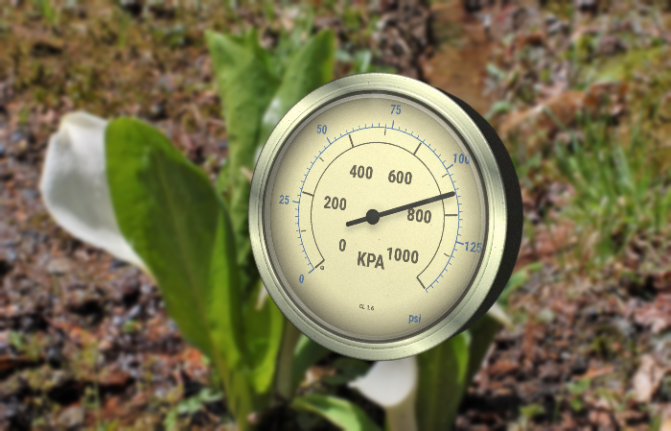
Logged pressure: 750 kPa
